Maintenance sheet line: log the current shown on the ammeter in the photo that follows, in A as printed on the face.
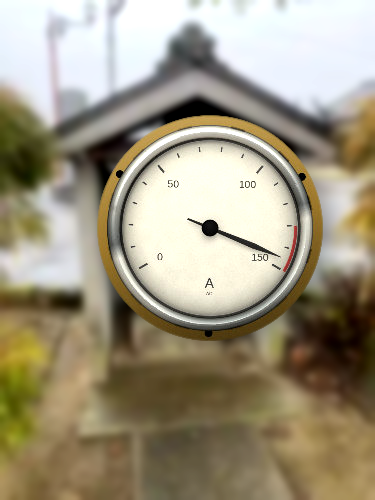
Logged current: 145 A
